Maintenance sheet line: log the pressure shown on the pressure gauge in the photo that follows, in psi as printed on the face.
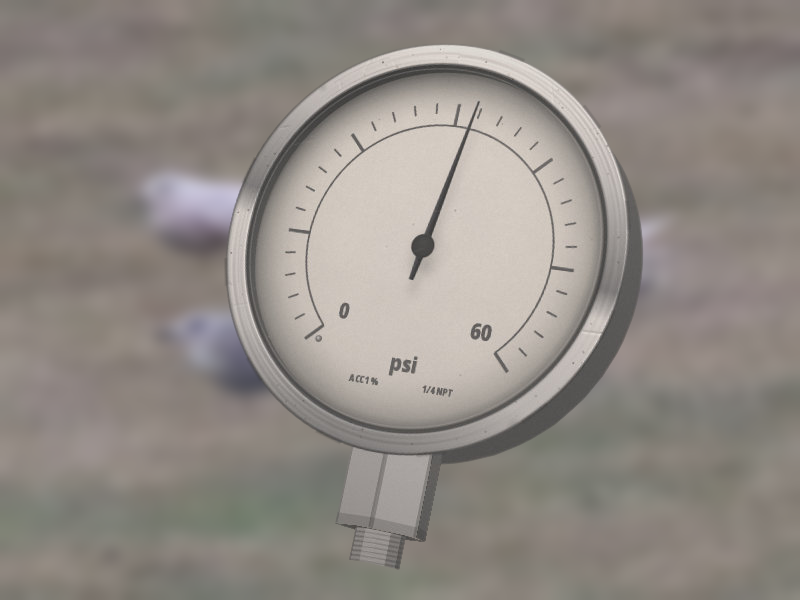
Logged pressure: 32 psi
